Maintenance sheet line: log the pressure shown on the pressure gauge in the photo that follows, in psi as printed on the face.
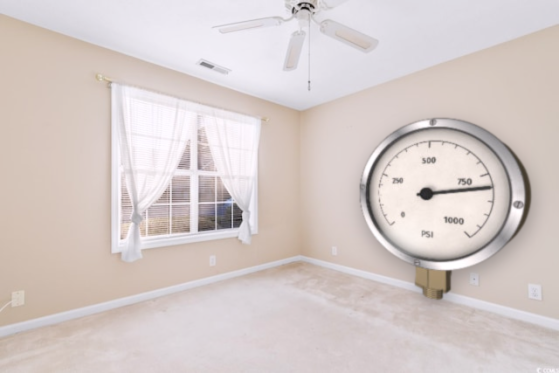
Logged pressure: 800 psi
